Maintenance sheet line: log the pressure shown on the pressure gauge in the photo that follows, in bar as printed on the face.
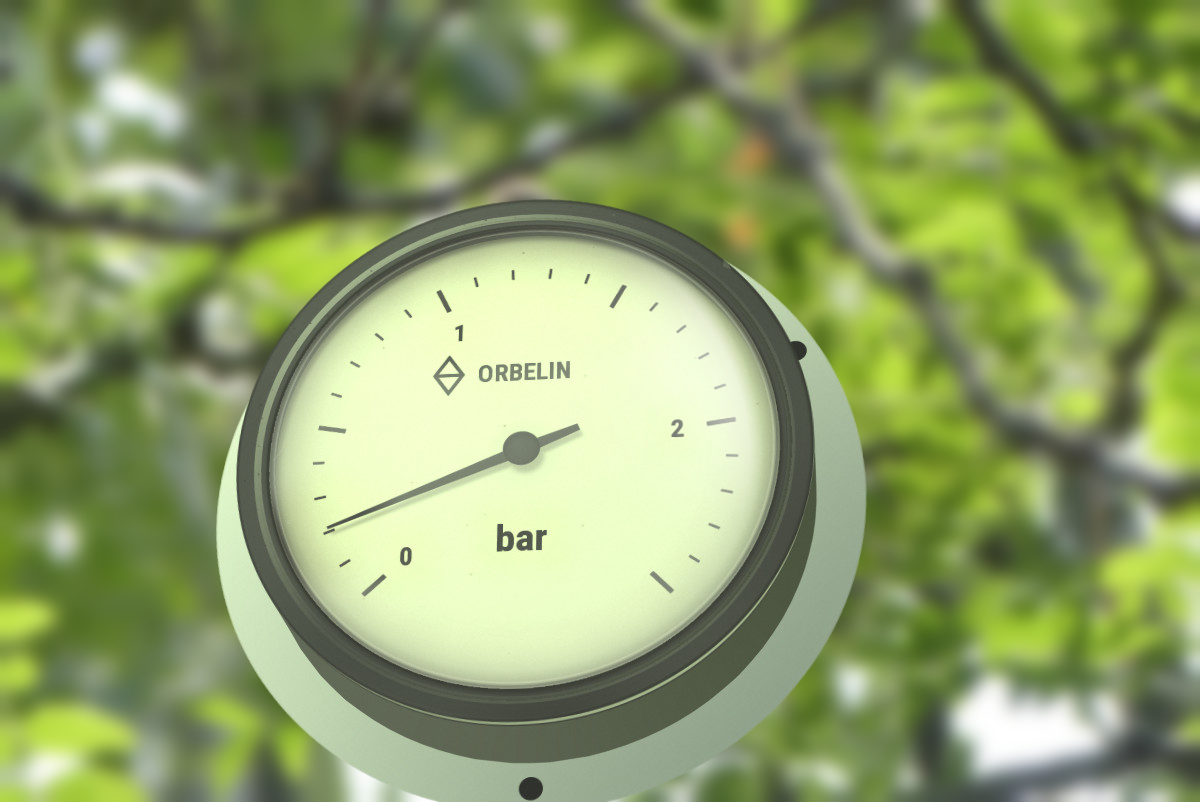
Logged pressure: 0.2 bar
